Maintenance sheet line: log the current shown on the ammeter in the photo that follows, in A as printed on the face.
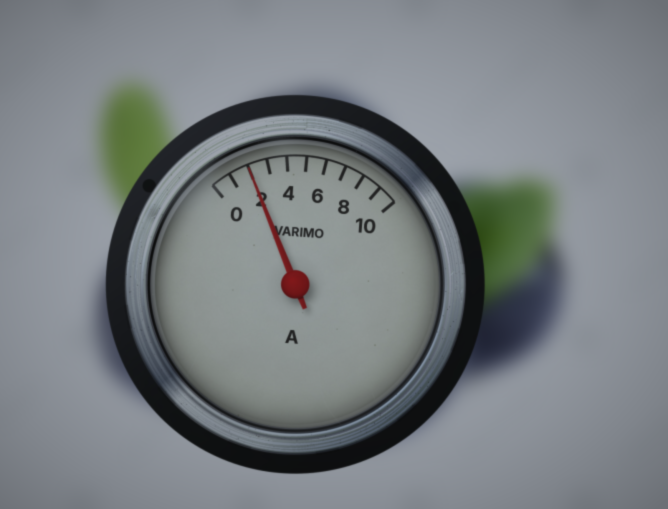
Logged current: 2 A
